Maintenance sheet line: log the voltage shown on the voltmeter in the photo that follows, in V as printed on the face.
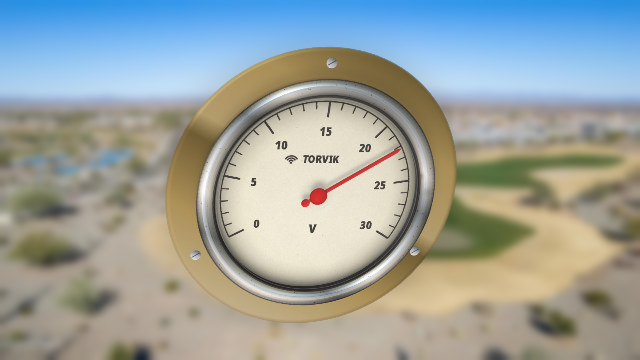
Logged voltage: 22 V
